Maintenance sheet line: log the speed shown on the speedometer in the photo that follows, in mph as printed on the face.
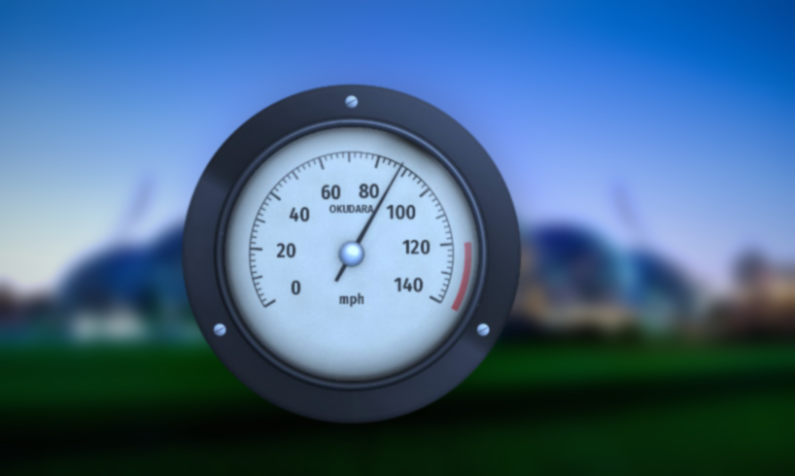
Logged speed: 88 mph
